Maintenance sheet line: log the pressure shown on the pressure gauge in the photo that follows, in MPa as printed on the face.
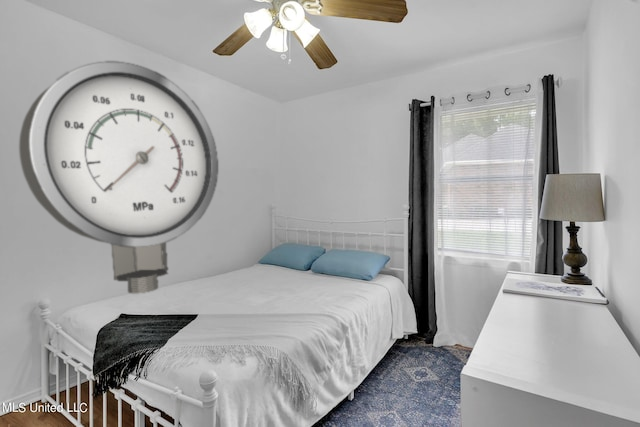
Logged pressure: 0 MPa
